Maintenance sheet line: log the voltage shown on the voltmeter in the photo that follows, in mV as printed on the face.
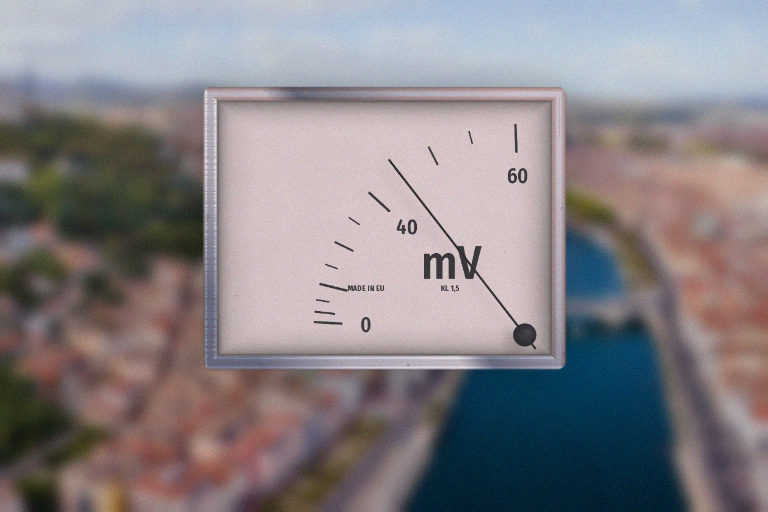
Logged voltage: 45 mV
